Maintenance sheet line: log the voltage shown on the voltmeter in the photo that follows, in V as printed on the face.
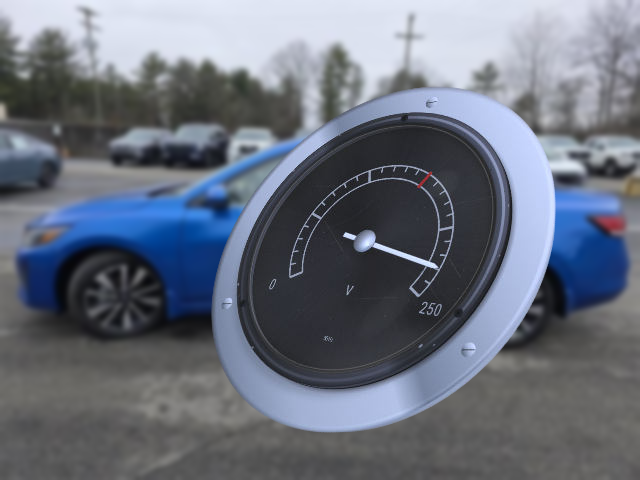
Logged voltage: 230 V
